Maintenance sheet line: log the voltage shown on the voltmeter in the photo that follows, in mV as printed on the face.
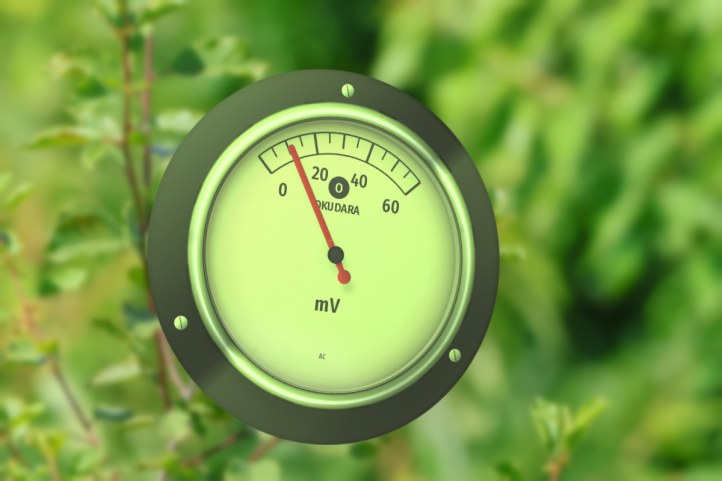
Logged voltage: 10 mV
